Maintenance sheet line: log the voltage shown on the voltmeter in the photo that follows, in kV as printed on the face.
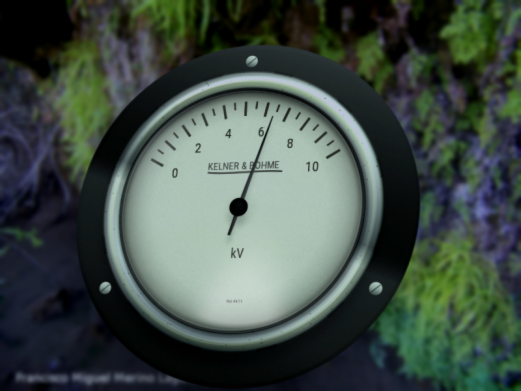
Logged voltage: 6.5 kV
